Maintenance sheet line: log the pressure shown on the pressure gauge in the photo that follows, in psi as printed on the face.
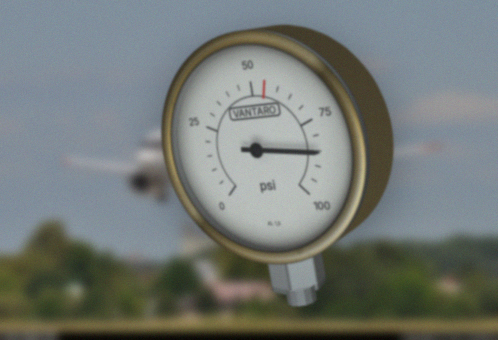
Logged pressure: 85 psi
